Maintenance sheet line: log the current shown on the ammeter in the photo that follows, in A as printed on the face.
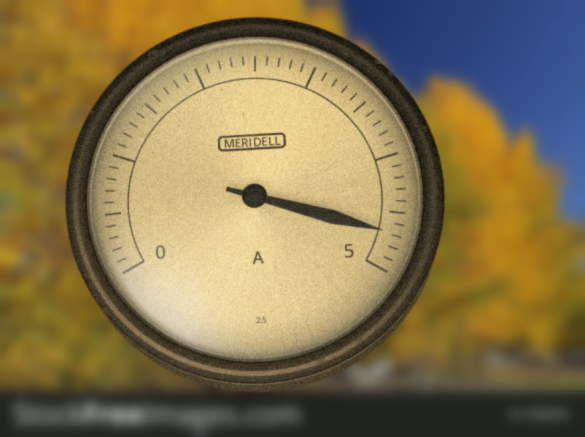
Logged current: 4.7 A
